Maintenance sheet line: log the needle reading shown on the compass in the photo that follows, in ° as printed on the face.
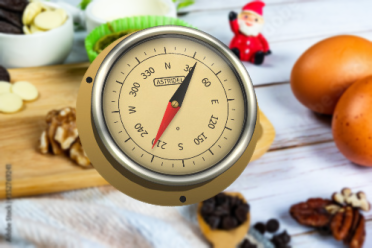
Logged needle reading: 215 °
